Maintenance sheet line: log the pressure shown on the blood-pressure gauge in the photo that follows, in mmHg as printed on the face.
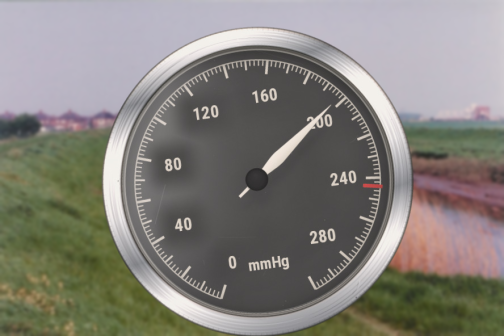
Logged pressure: 198 mmHg
